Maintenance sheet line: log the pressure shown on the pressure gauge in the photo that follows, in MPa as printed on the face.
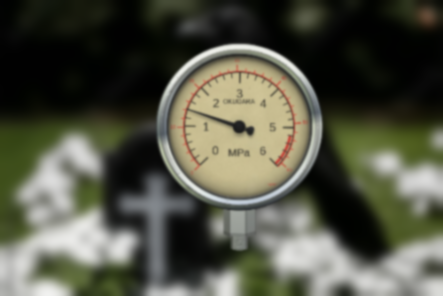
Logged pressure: 1.4 MPa
